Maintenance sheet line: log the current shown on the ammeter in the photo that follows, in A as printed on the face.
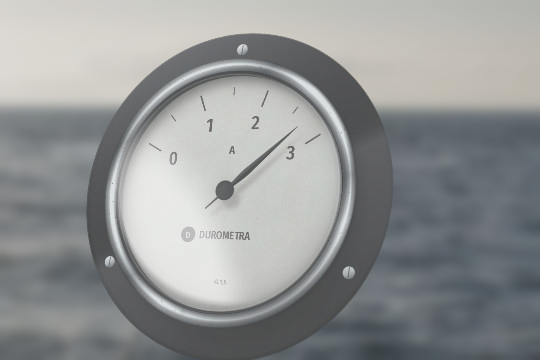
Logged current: 2.75 A
